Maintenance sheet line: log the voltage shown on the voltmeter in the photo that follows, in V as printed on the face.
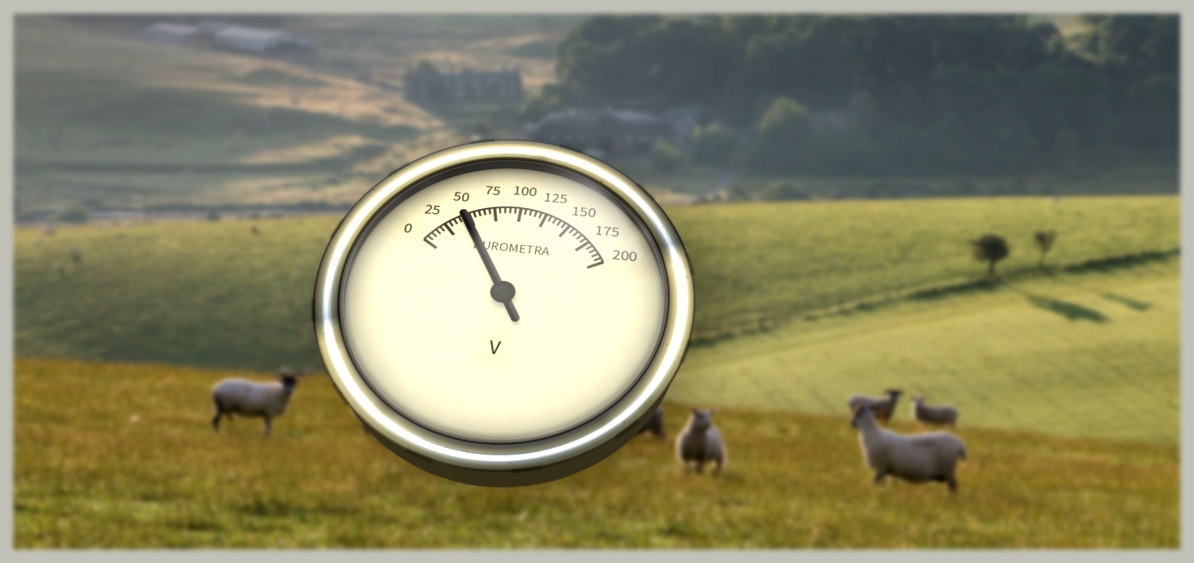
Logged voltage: 45 V
